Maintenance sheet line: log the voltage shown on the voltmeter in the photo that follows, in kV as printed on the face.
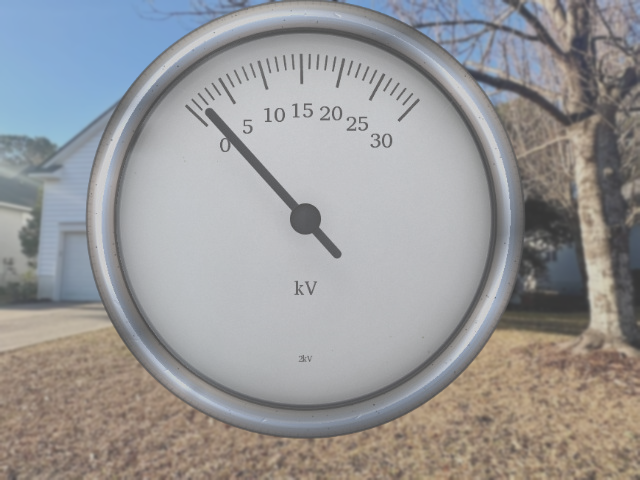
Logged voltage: 1.5 kV
